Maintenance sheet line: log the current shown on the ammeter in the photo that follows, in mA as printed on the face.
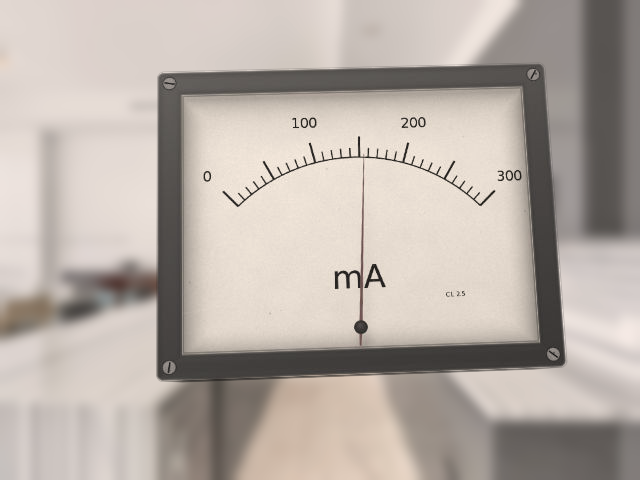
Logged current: 155 mA
